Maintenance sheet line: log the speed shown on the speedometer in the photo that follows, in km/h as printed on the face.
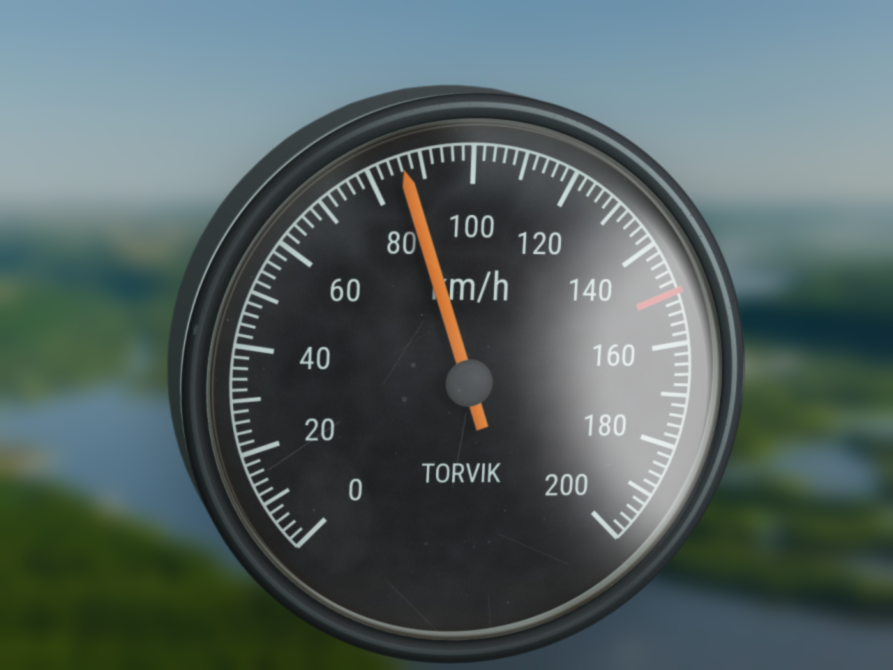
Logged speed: 86 km/h
